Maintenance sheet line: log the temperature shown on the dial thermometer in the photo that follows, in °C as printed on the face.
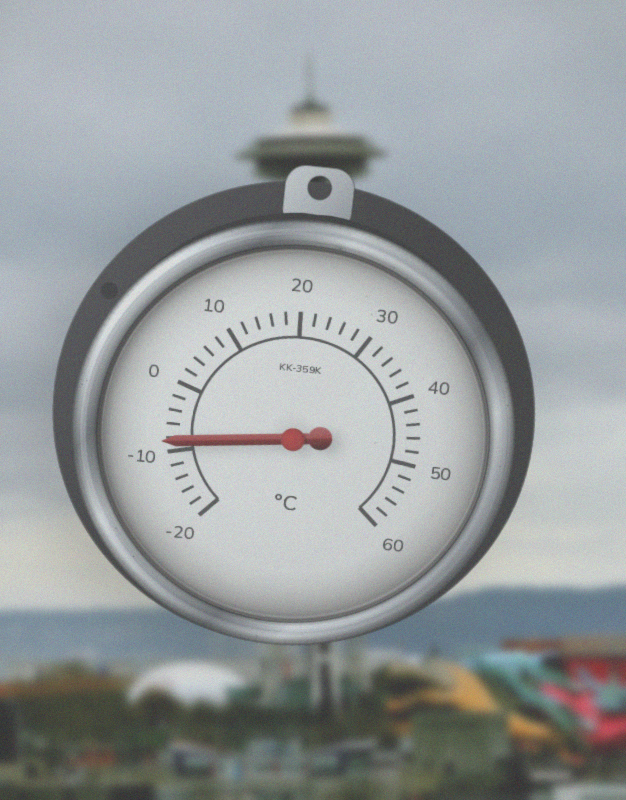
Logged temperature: -8 °C
